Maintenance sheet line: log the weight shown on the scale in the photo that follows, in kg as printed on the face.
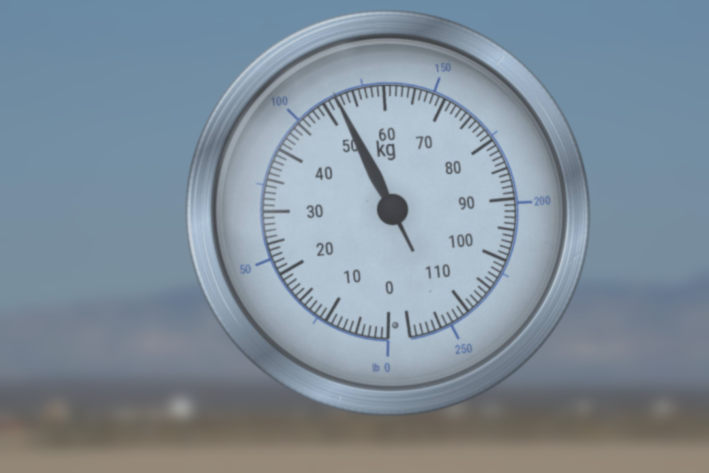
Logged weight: 52 kg
